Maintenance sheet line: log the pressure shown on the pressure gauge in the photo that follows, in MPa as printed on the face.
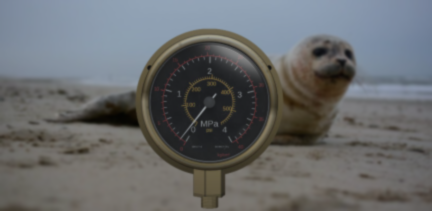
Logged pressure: 0.1 MPa
